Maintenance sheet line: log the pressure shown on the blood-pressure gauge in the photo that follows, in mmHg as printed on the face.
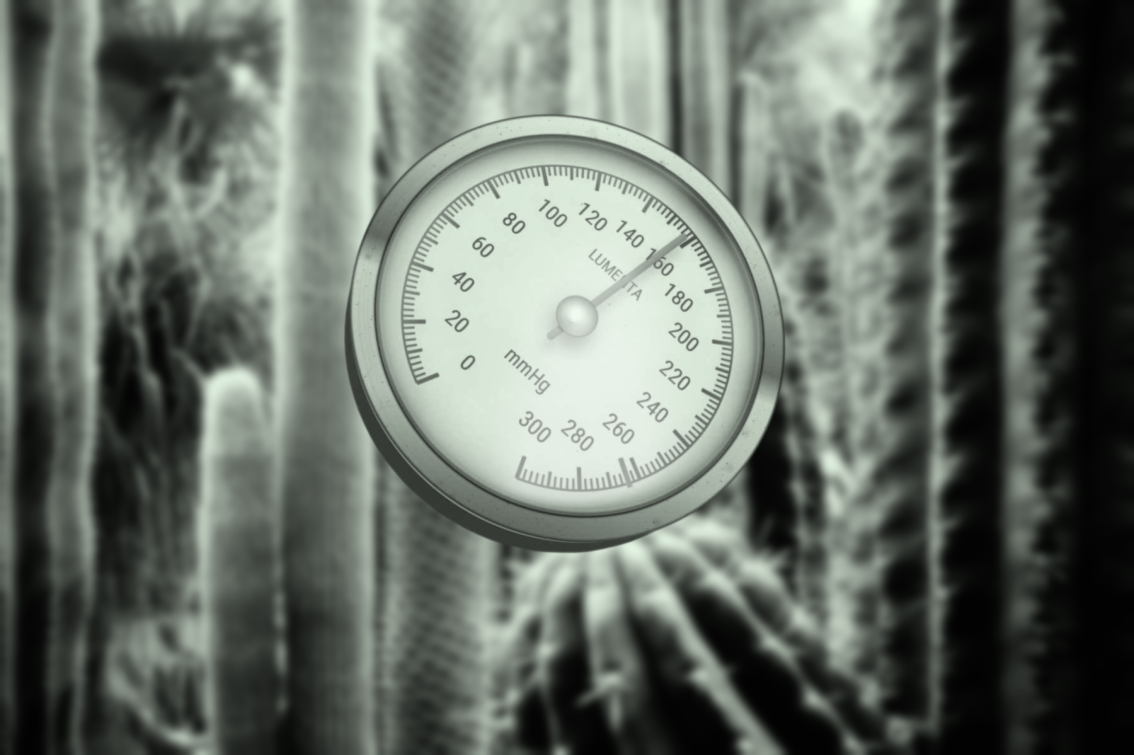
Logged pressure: 158 mmHg
